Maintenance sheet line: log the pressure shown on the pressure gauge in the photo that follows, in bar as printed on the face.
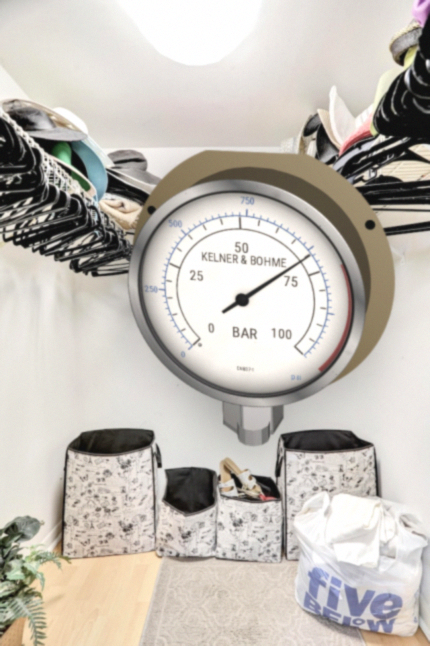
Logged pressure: 70 bar
